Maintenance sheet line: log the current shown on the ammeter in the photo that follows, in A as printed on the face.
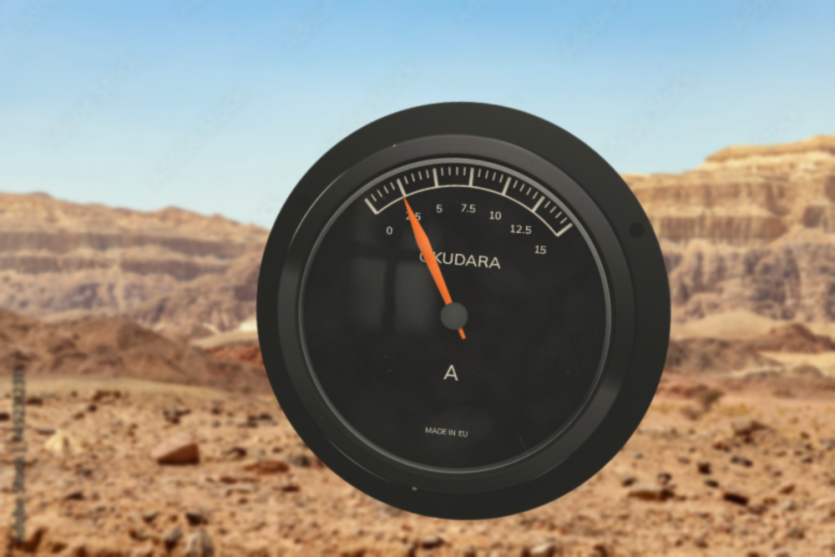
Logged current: 2.5 A
